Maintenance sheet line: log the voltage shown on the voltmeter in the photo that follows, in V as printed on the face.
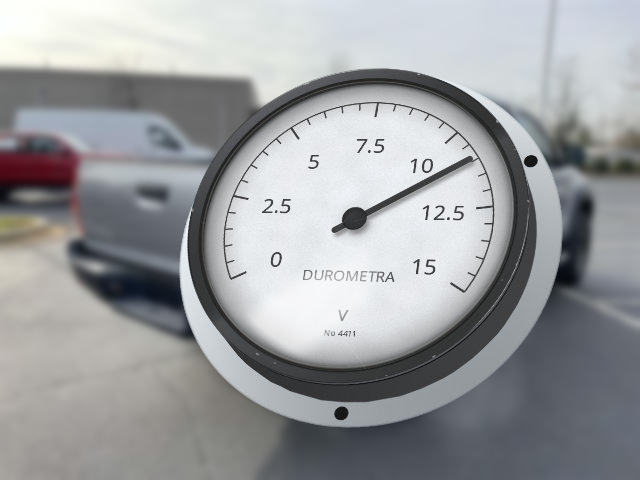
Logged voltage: 11 V
